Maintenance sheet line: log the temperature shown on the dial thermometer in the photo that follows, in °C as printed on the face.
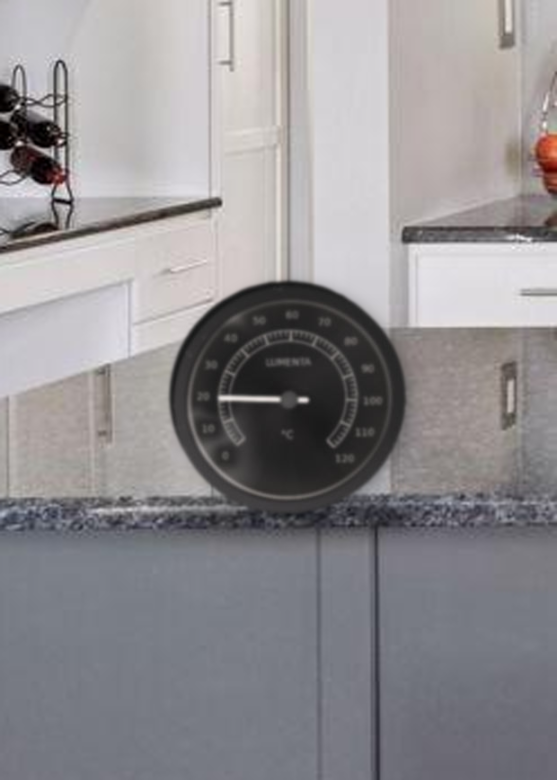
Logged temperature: 20 °C
